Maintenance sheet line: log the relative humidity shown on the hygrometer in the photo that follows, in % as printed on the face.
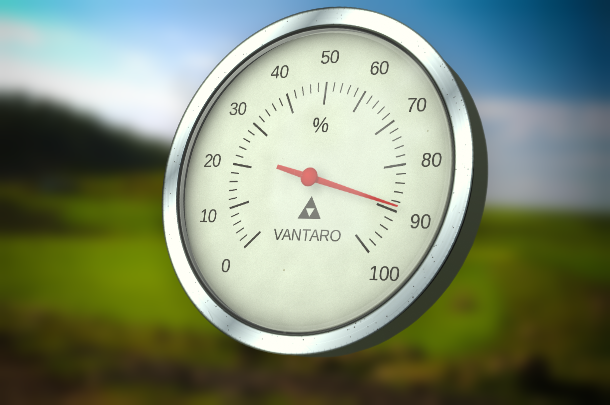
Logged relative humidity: 89 %
